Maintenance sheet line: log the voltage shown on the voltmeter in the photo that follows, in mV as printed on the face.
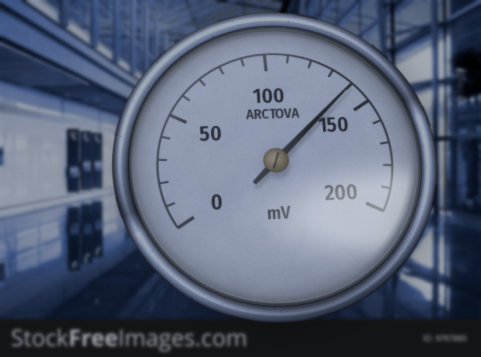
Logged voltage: 140 mV
